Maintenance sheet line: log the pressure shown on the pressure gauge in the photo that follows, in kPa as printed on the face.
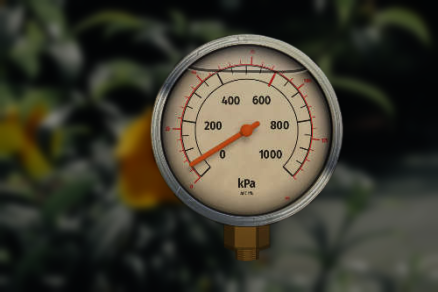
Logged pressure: 50 kPa
